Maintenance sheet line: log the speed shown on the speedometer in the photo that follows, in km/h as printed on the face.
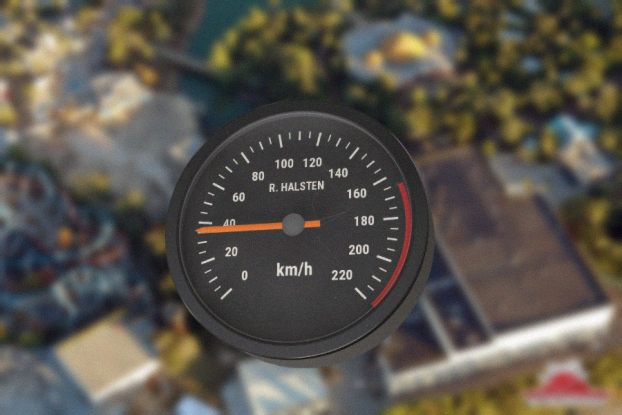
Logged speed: 35 km/h
